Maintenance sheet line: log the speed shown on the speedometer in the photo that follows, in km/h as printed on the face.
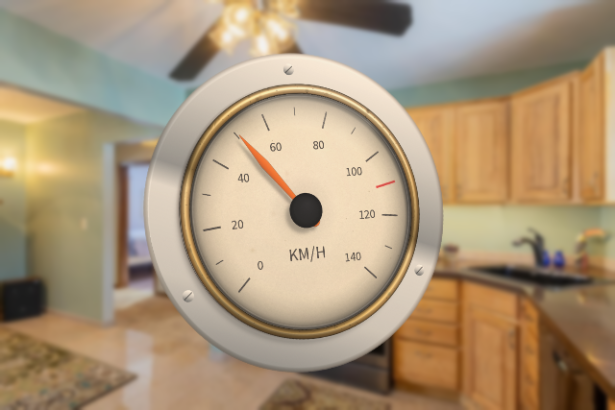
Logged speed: 50 km/h
